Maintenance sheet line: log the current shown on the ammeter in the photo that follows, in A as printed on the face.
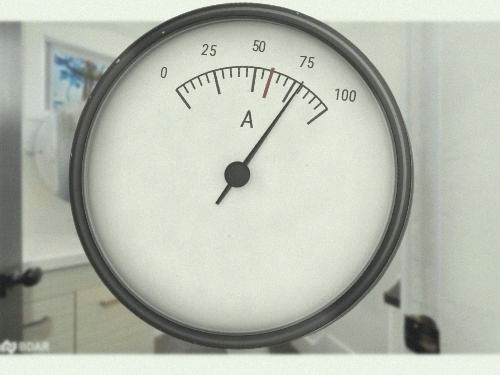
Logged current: 80 A
